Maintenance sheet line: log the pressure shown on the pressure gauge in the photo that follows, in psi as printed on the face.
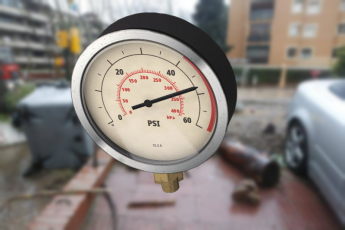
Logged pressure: 47.5 psi
